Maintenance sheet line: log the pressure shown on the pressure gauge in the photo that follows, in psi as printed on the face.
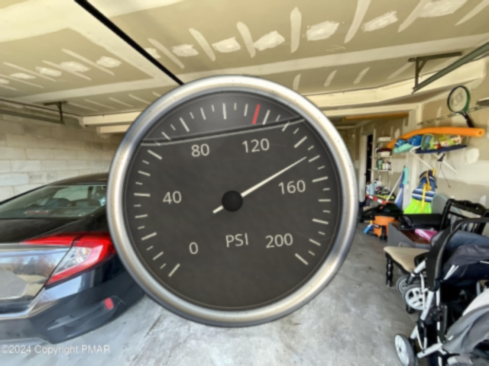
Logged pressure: 147.5 psi
